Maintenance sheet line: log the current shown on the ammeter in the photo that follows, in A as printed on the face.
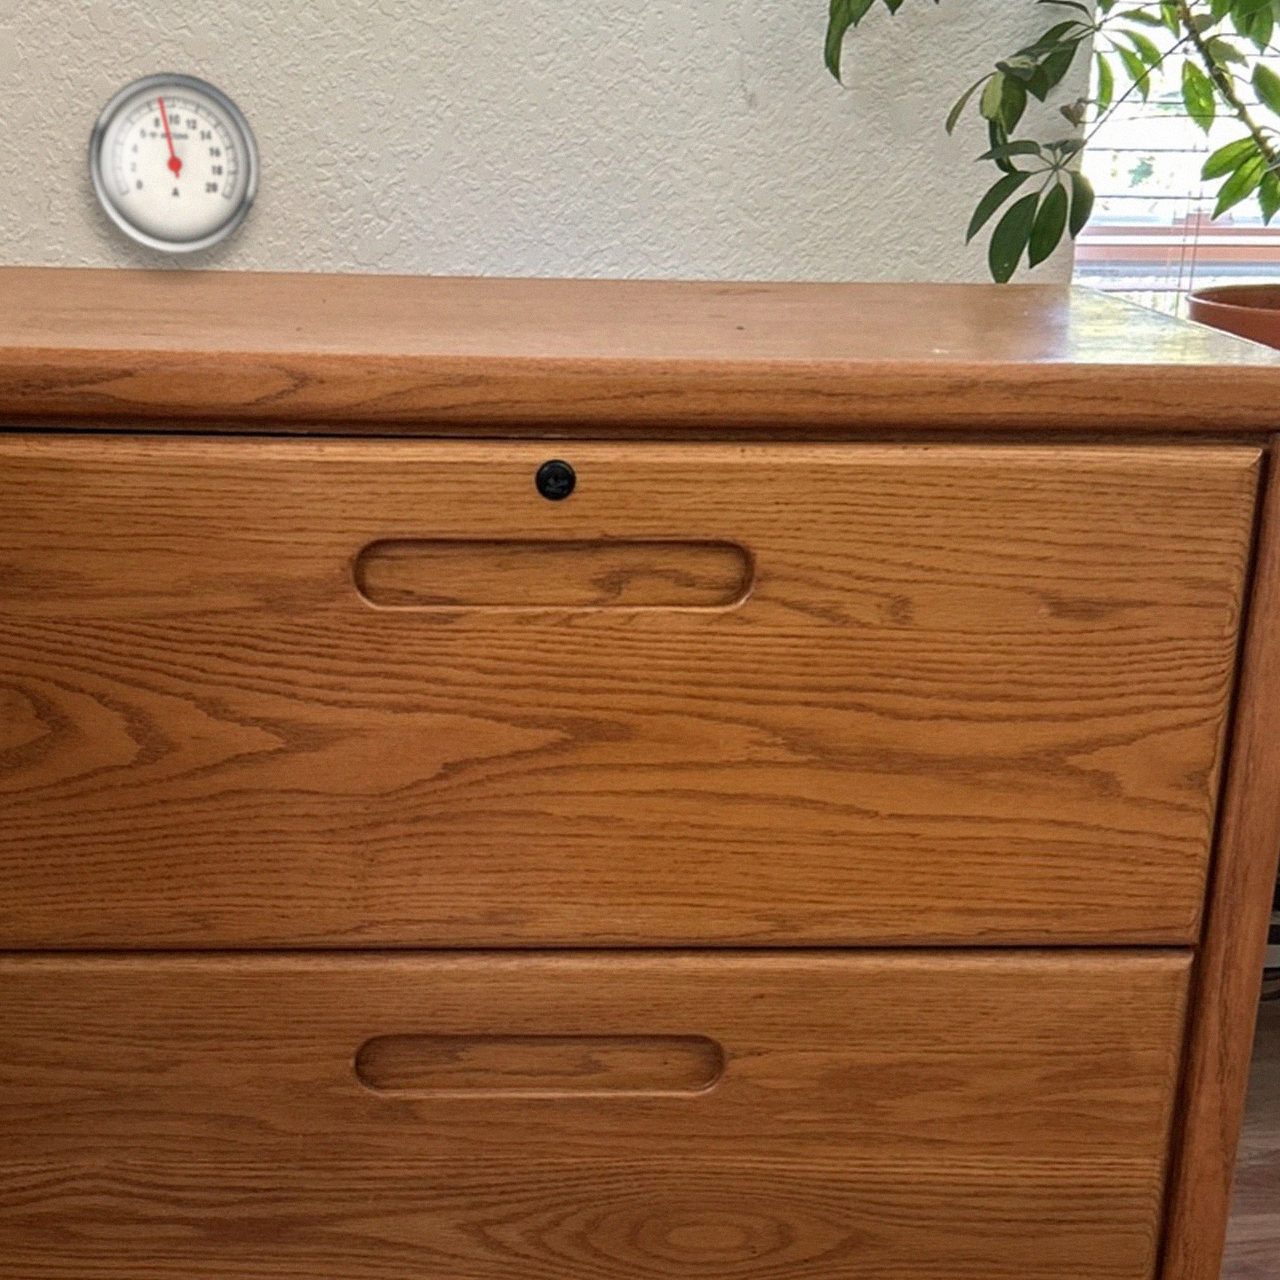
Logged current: 9 A
